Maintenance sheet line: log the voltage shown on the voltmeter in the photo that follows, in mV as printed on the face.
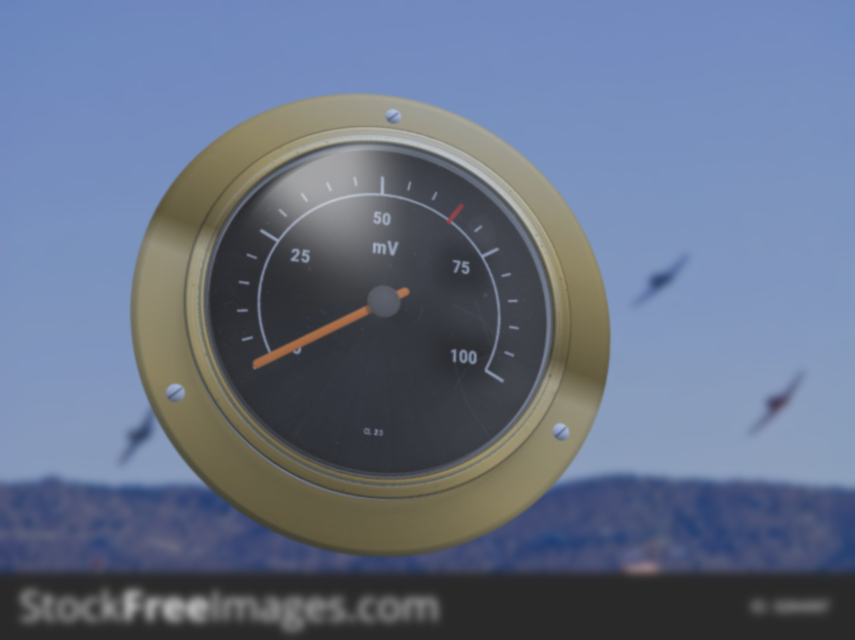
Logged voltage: 0 mV
